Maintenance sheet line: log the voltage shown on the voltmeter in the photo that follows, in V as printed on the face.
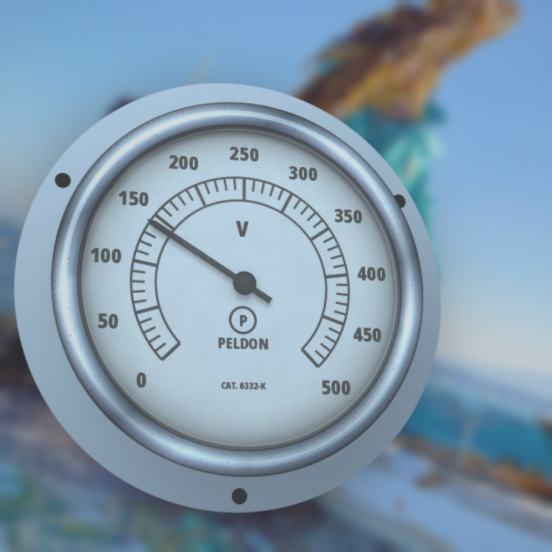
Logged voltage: 140 V
